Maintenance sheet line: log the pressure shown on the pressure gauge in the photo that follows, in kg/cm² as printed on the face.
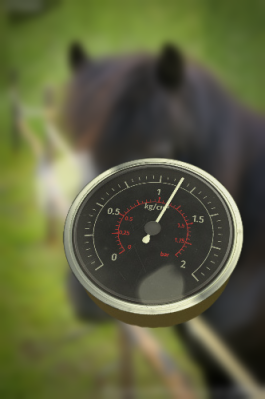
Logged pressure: 1.15 kg/cm²
